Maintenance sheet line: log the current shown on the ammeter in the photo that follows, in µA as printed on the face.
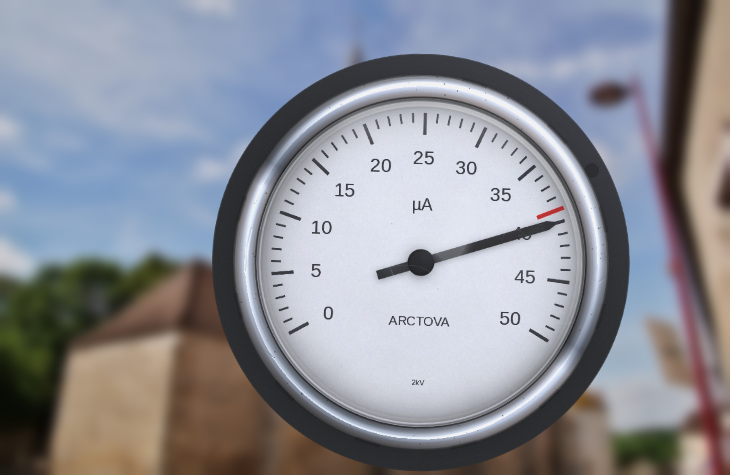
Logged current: 40 µA
